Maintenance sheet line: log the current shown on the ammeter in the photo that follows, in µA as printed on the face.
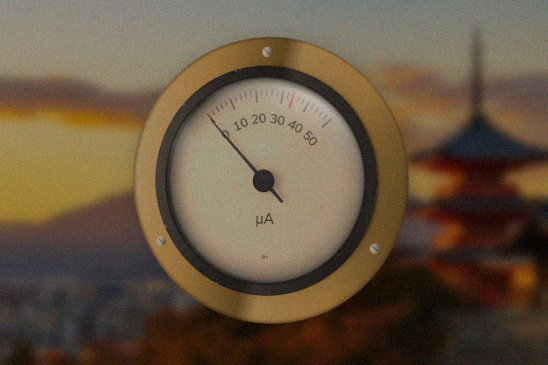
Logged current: 0 µA
